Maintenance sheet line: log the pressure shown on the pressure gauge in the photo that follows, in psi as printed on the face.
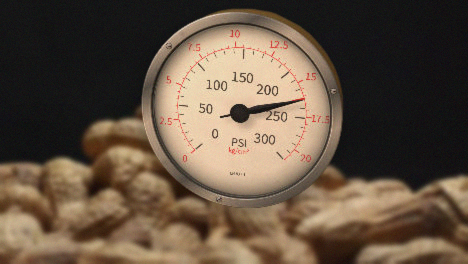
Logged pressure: 230 psi
